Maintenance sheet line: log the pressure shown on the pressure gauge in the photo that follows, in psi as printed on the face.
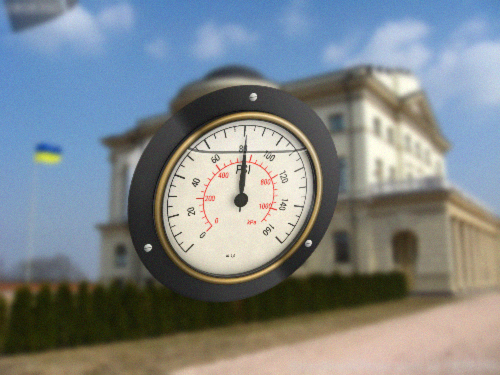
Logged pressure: 80 psi
